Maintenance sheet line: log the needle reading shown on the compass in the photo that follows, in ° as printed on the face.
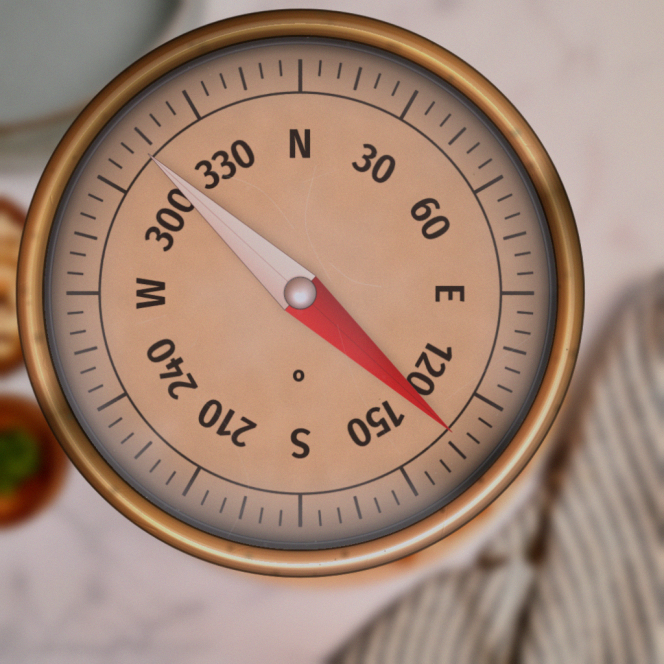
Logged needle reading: 132.5 °
